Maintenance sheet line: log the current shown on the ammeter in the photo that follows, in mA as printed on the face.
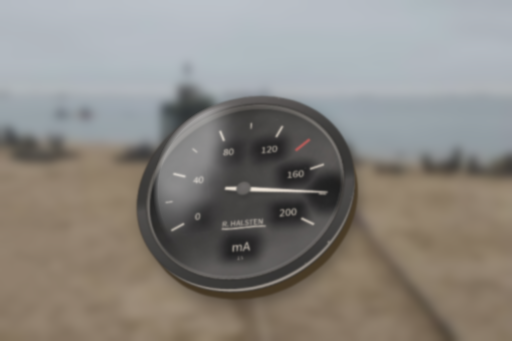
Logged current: 180 mA
